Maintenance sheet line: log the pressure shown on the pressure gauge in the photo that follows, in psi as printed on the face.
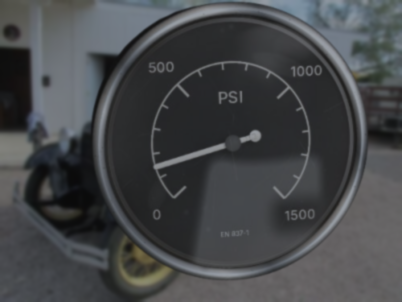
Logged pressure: 150 psi
